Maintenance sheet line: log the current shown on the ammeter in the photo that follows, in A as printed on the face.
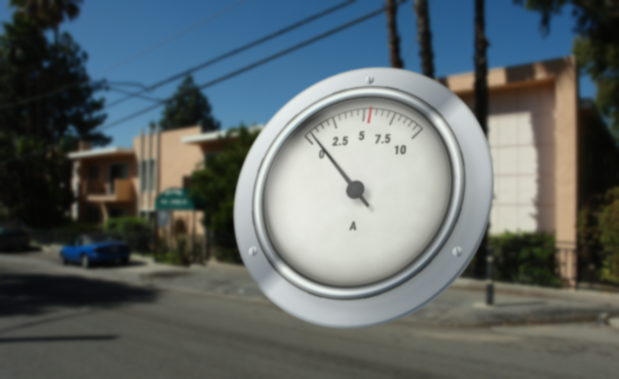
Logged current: 0.5 A
